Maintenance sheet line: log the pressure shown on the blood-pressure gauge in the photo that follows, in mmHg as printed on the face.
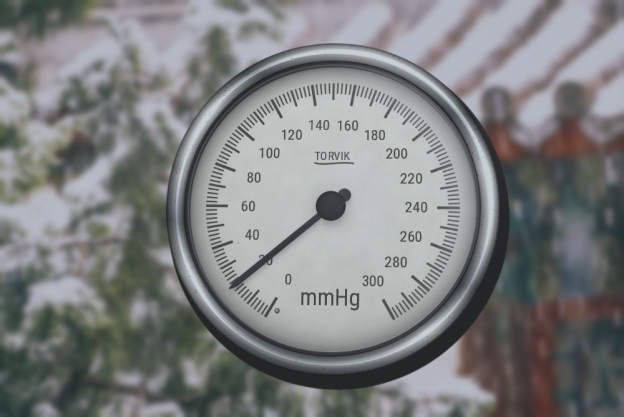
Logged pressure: 20 mmHg
